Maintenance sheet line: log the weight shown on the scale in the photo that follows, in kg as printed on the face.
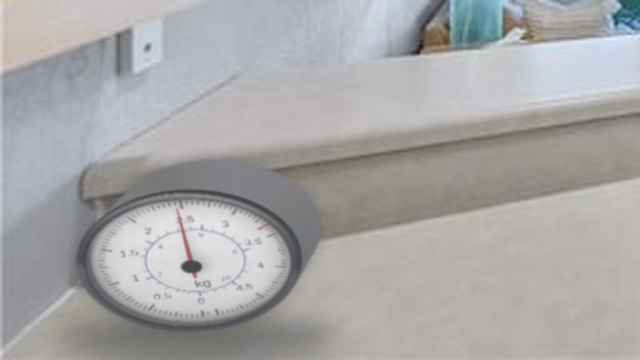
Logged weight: 2.5 kg
